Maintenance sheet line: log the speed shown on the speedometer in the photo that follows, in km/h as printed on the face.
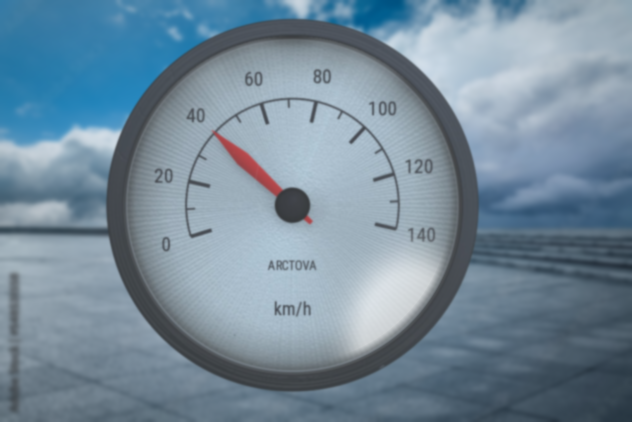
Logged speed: 40 km/h
